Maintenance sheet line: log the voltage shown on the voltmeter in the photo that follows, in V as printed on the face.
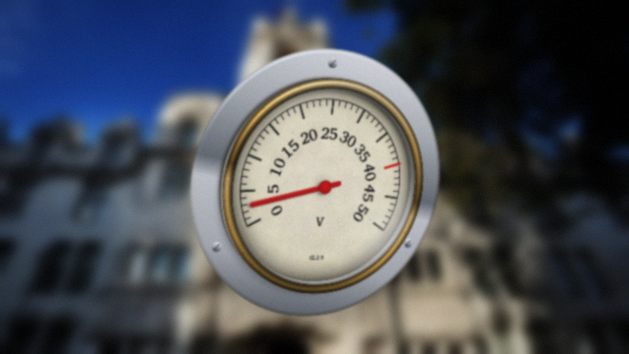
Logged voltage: 3 V
